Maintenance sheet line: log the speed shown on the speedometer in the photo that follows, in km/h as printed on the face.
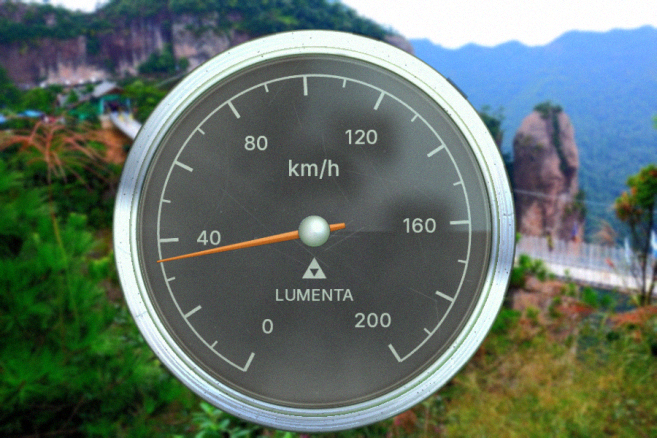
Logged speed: 35 km/h
